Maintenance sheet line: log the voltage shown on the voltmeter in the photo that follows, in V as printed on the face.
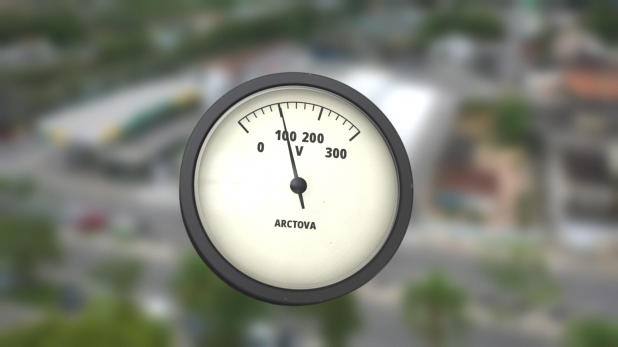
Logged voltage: 100 V
